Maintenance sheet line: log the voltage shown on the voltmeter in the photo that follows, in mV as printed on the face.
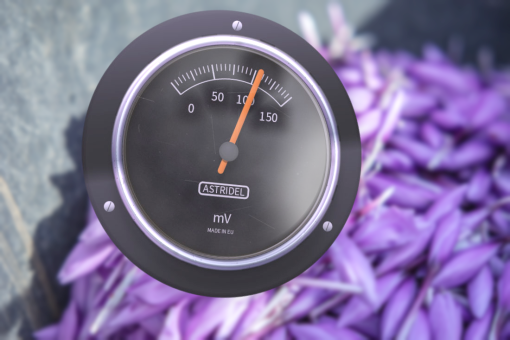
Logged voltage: 105 mV
